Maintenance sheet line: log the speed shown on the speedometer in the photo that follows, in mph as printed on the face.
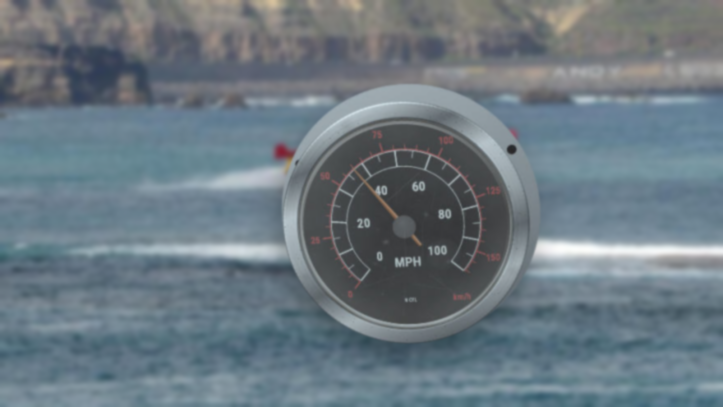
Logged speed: 37.5 mph
